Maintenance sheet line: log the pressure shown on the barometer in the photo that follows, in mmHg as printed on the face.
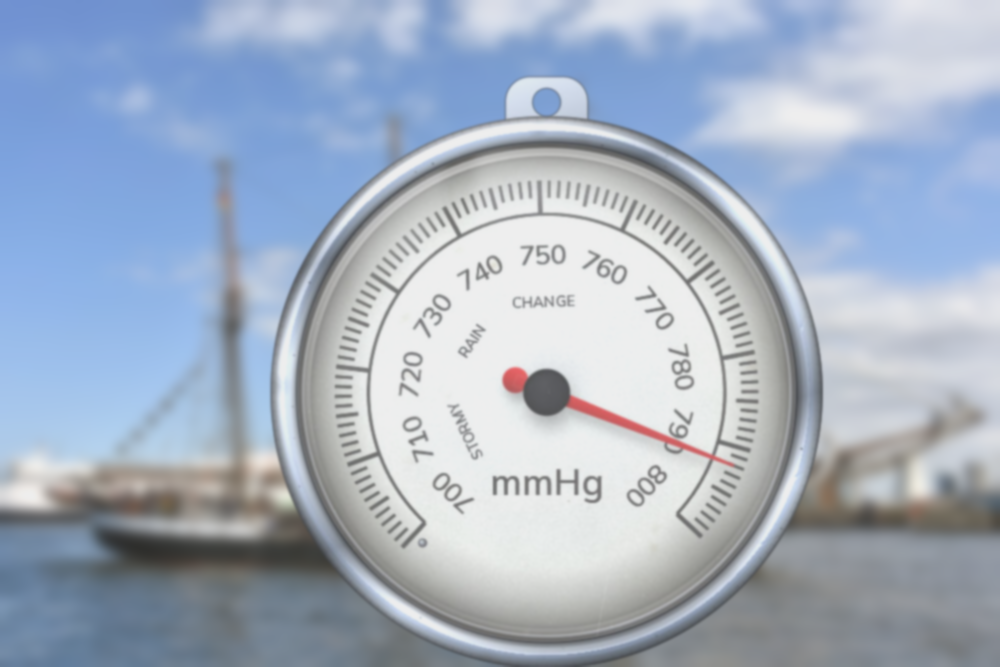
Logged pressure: 792 mmHg
